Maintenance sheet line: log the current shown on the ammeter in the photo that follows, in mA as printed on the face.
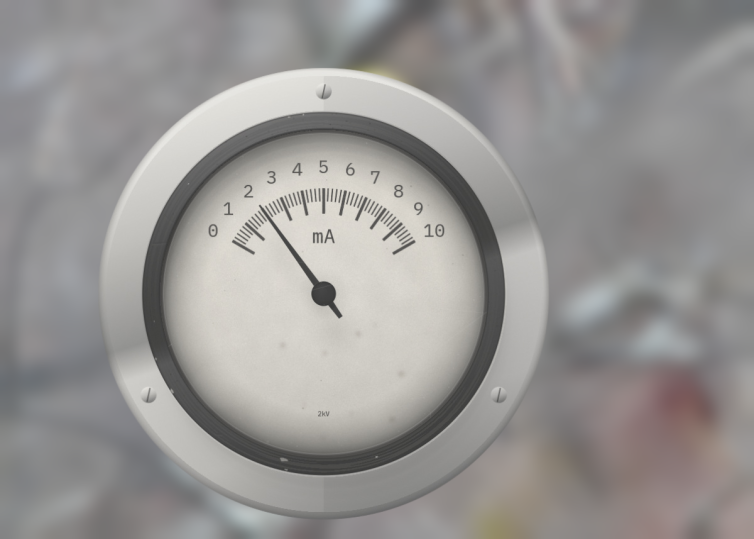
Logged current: 2 mA
